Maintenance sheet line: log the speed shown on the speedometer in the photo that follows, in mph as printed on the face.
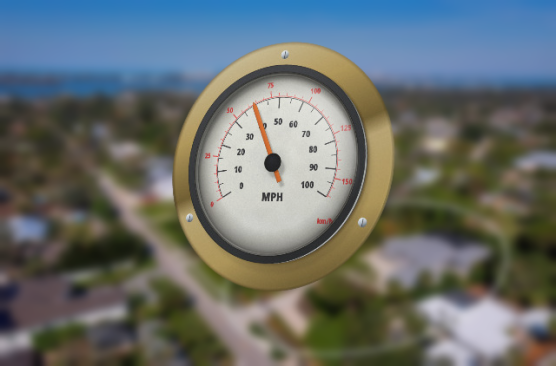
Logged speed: 40 mph
